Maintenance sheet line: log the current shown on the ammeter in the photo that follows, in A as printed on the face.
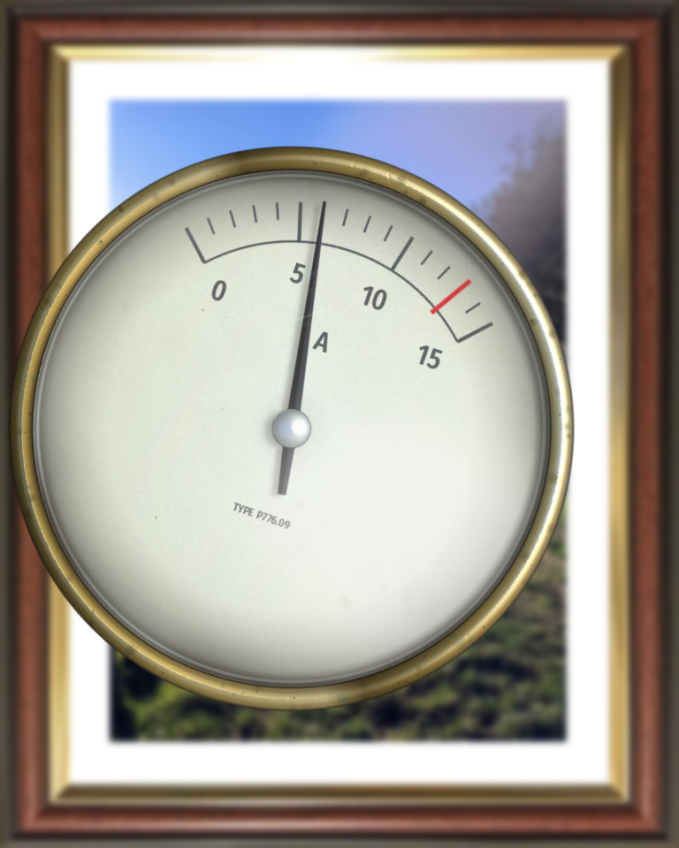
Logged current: 6 A
